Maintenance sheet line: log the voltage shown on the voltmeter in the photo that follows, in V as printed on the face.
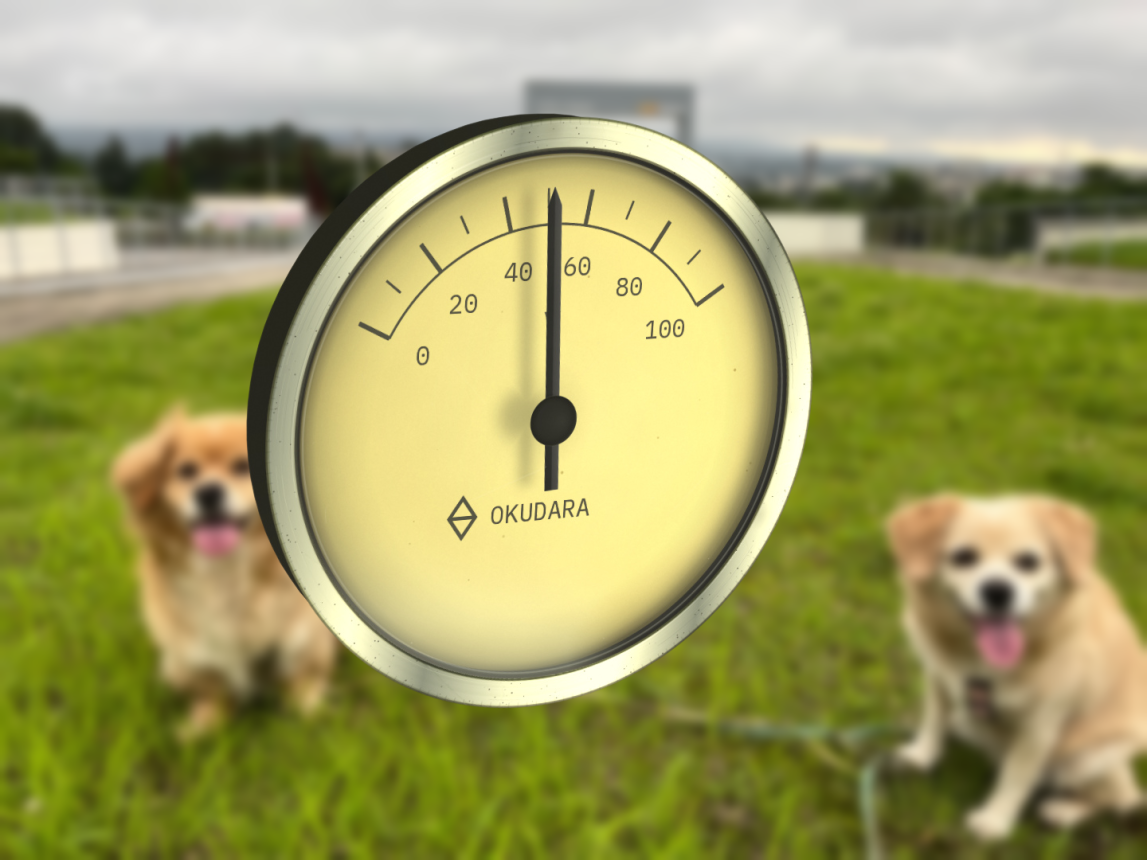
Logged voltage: 50 V
